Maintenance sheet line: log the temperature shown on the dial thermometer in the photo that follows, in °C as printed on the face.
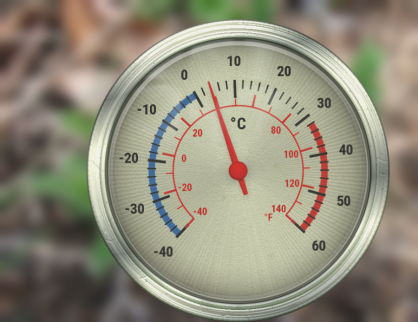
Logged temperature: 4 °C
